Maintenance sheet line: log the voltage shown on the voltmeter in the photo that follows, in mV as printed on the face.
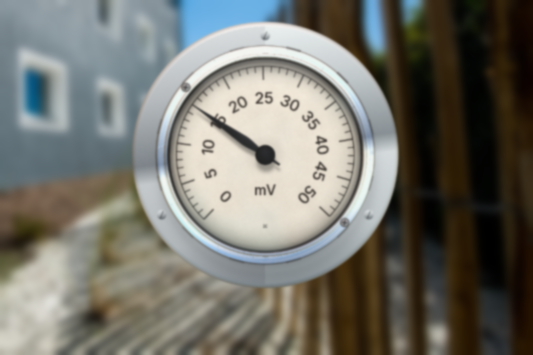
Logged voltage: 15 mV
